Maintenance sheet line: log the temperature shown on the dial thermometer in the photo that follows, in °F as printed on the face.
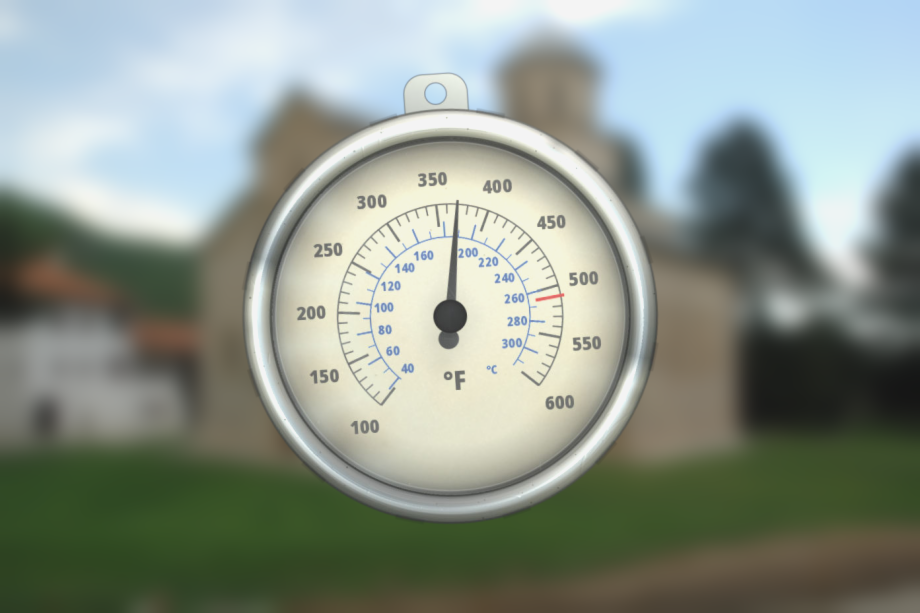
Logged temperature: 370 °F
